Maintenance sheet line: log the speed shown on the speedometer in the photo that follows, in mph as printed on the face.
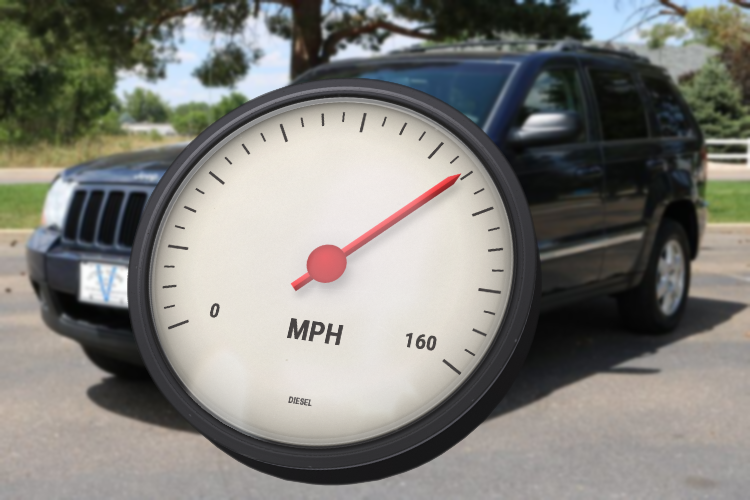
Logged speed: 110 mph
